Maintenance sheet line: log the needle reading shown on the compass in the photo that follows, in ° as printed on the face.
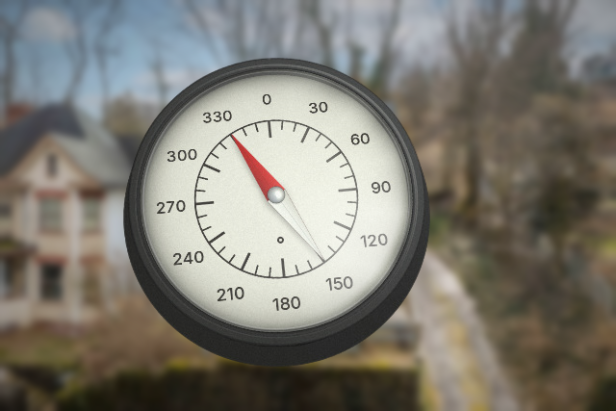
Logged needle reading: 330 °
